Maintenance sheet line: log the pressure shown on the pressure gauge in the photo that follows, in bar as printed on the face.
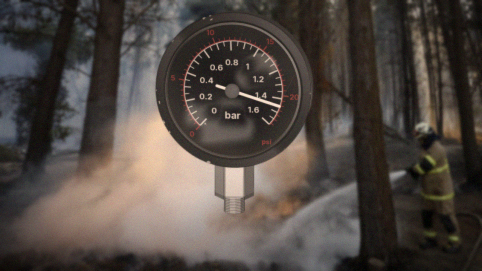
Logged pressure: 1.45 bar
